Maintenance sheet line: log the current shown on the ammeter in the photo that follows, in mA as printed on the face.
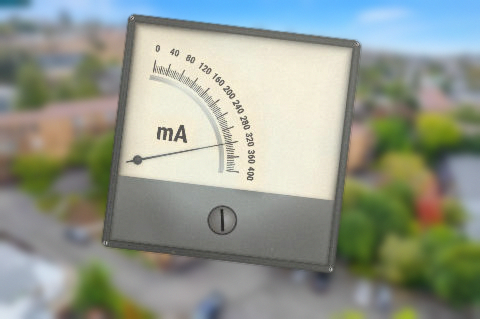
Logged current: 320 mA
